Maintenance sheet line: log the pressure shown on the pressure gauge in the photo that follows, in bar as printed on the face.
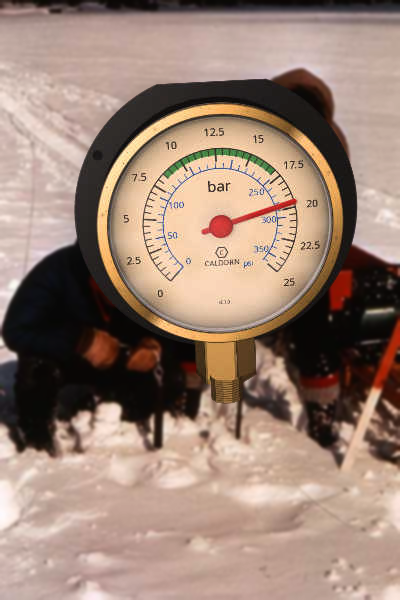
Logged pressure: 19.5 bar
